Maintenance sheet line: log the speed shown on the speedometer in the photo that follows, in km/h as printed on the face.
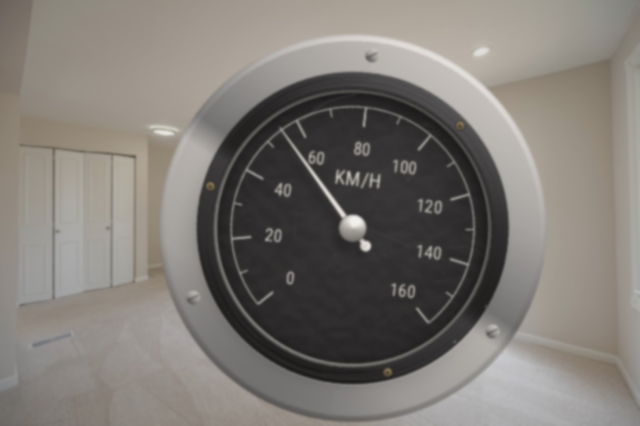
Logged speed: 55 km/h
